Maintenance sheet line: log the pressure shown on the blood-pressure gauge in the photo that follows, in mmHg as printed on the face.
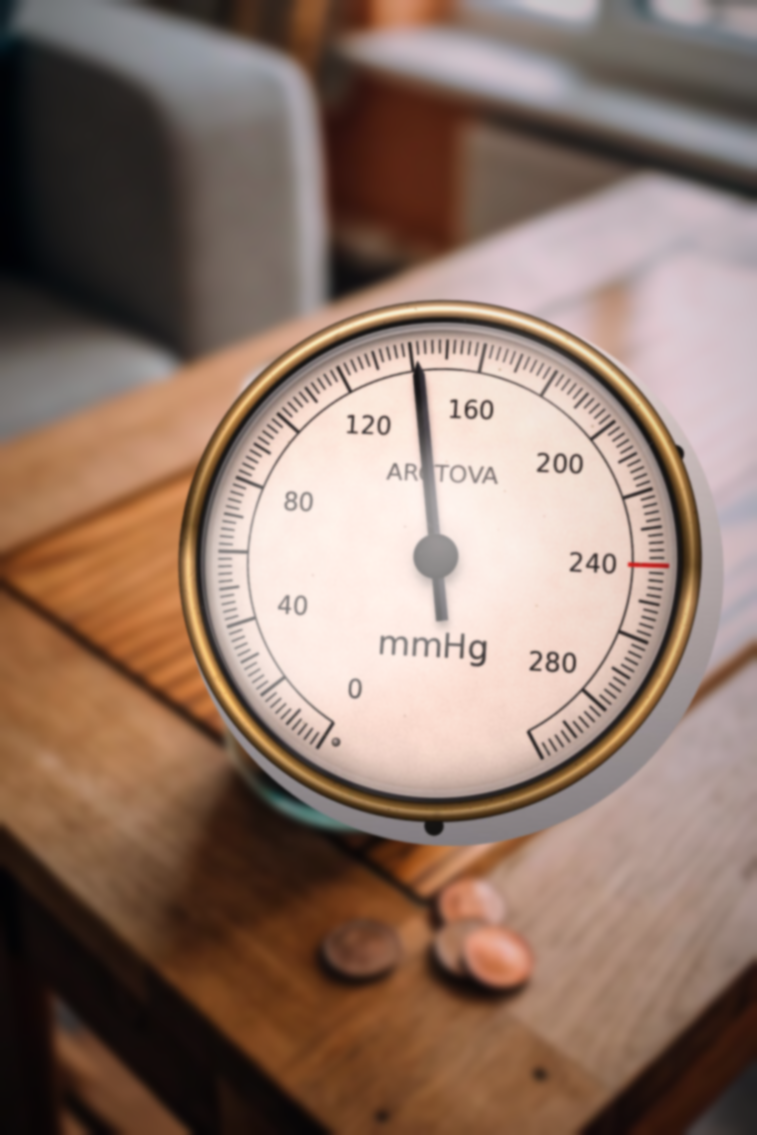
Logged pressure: 142 mmHg
